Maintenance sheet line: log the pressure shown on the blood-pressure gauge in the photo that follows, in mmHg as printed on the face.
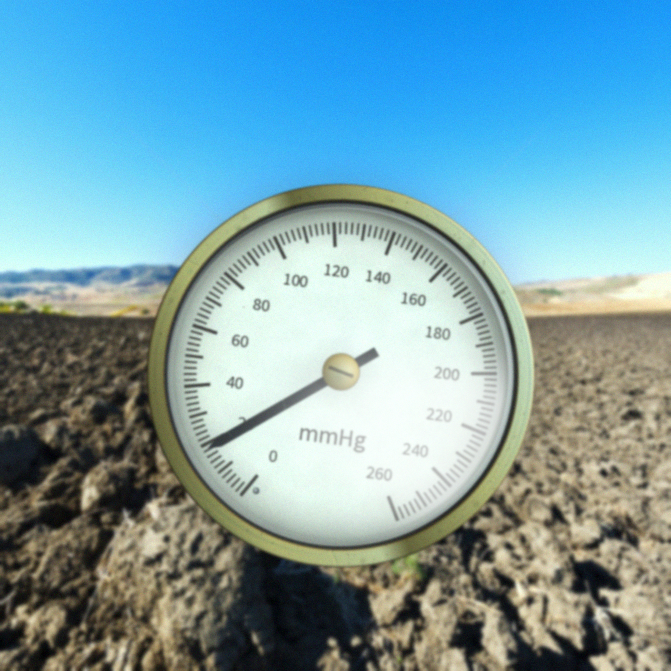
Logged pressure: 18 mmHg
